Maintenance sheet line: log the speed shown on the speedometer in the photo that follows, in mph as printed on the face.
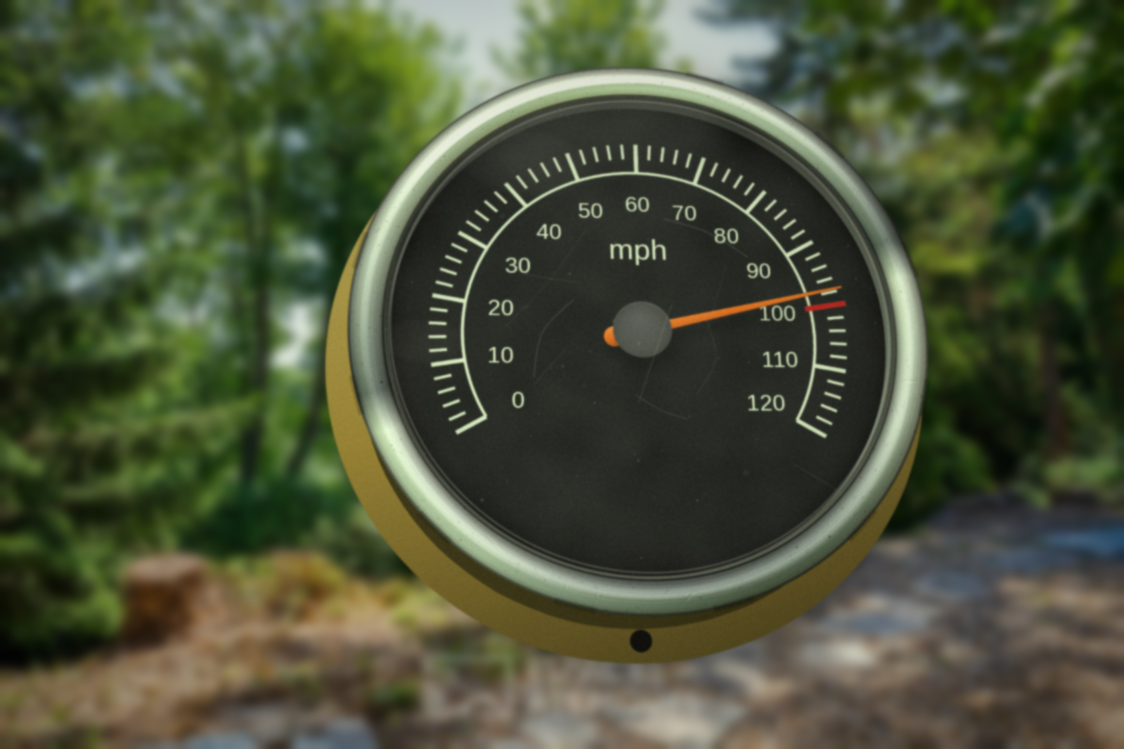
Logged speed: 98 mph
